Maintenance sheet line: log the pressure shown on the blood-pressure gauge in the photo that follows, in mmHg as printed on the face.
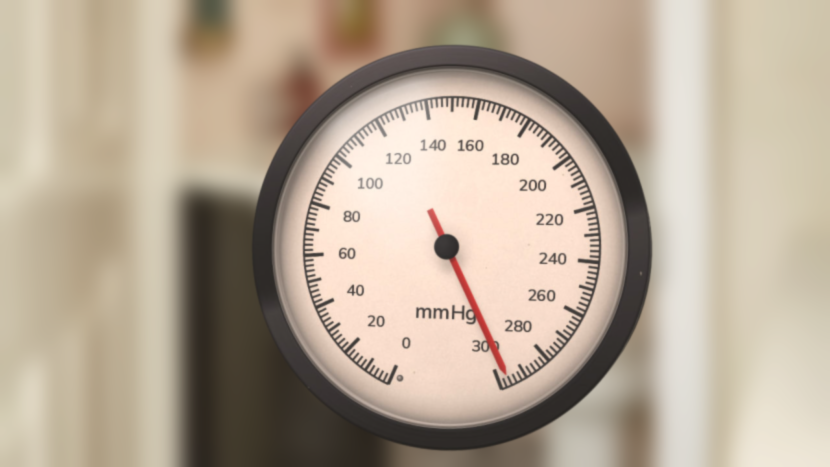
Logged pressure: 296 mmHg
